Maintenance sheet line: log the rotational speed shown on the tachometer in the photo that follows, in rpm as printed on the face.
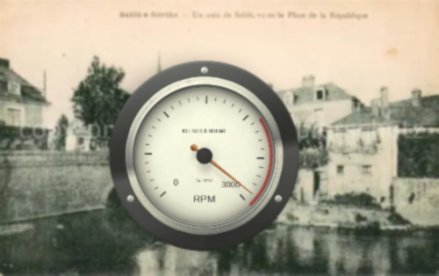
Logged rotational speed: 2900 rpm
